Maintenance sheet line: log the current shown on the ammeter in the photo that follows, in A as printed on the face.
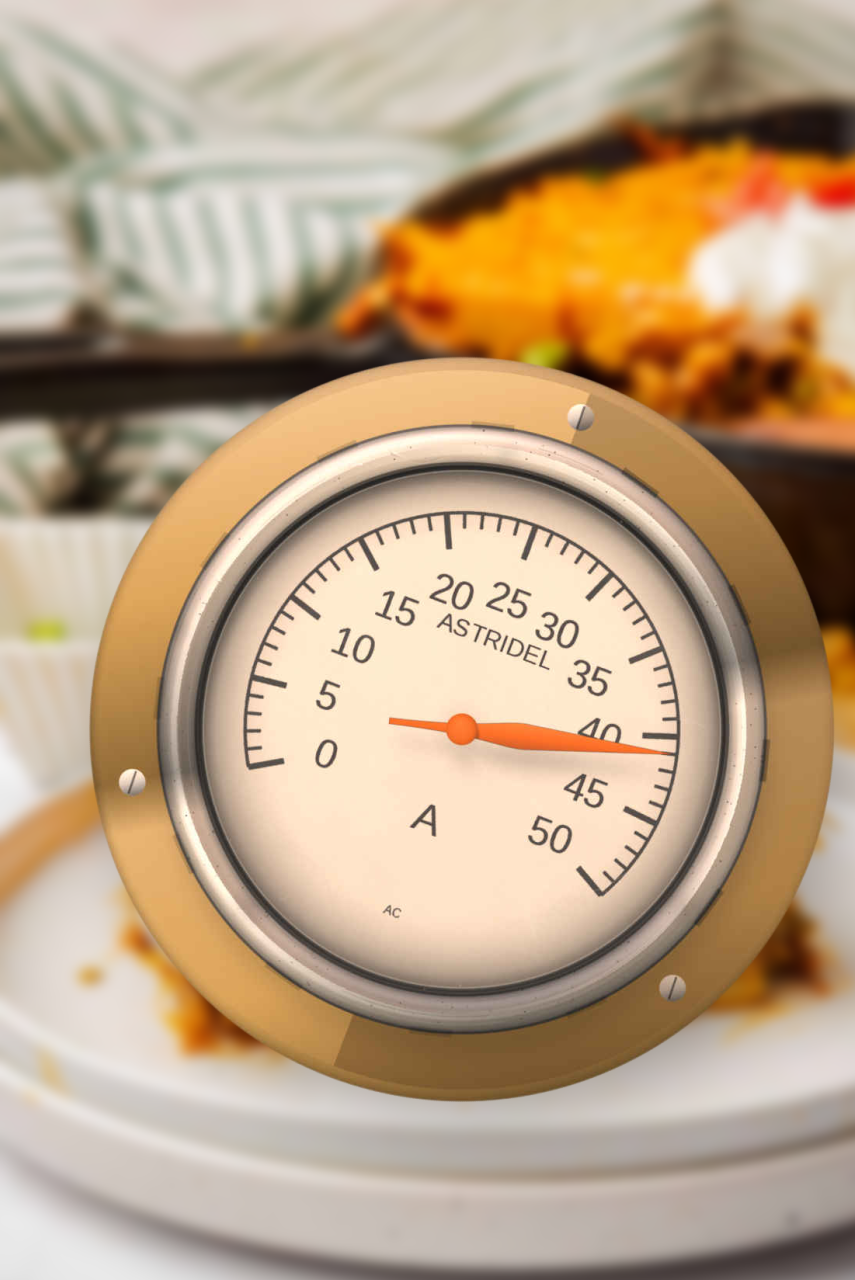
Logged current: 41 A
